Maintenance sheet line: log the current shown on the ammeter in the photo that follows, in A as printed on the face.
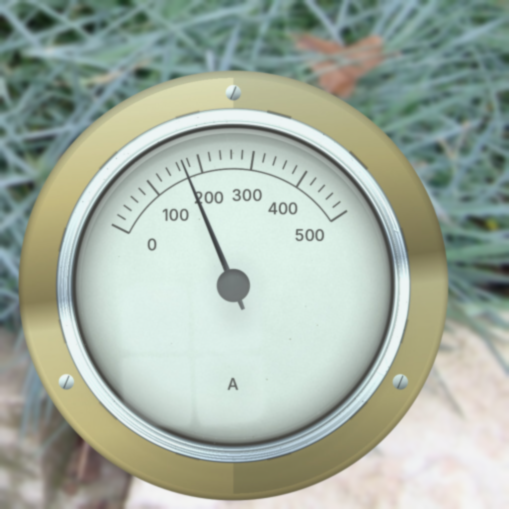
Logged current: 170 A
